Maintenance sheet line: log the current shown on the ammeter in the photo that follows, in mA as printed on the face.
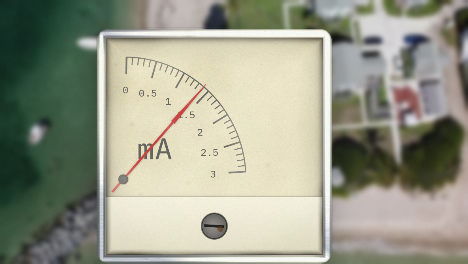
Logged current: 1.4 mA
